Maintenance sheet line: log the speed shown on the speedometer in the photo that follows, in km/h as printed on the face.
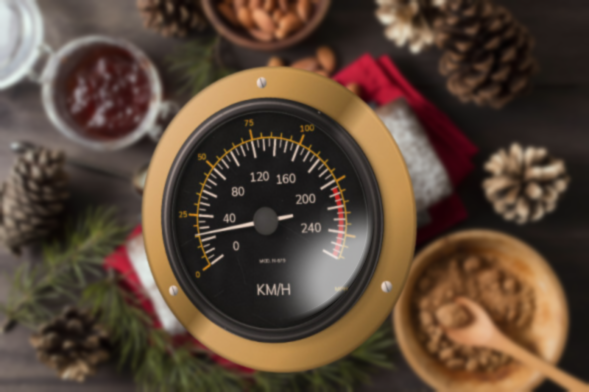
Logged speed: 25 km/h
